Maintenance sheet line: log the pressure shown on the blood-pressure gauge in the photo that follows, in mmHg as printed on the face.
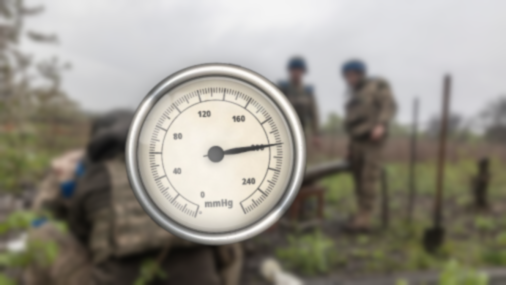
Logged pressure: 200 mmHg
